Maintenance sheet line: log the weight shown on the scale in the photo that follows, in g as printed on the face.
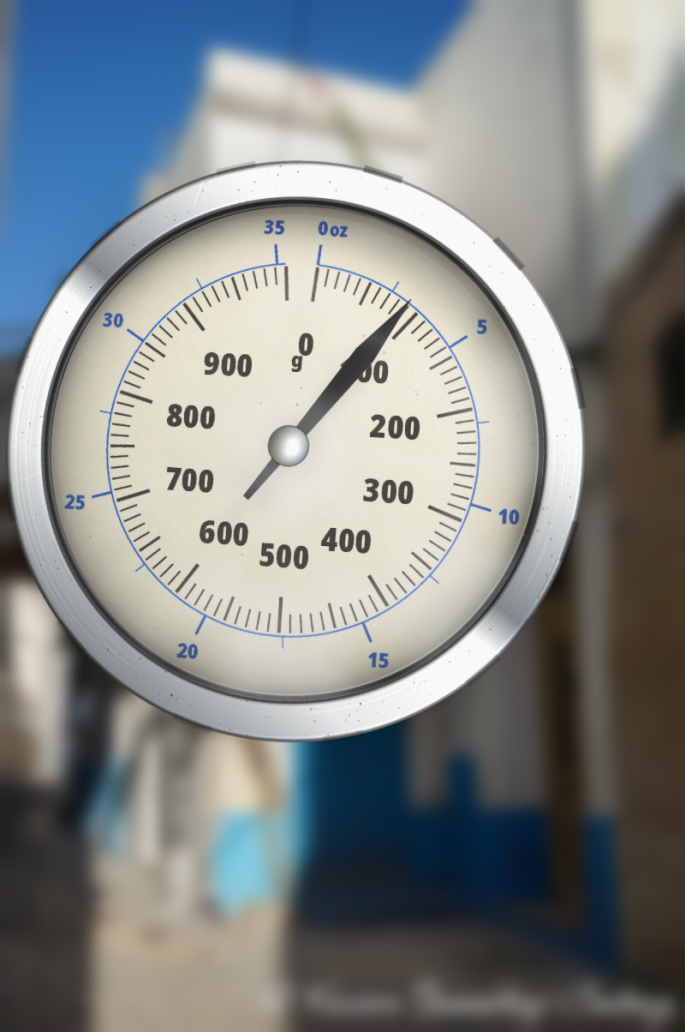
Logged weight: 90 g
